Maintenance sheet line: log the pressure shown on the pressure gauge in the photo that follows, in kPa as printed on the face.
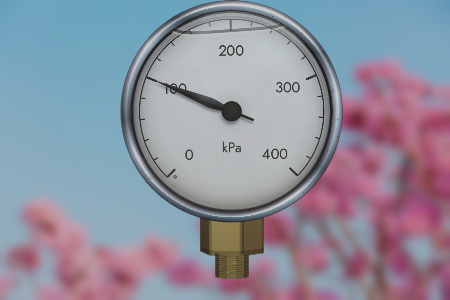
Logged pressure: 100 kPa
